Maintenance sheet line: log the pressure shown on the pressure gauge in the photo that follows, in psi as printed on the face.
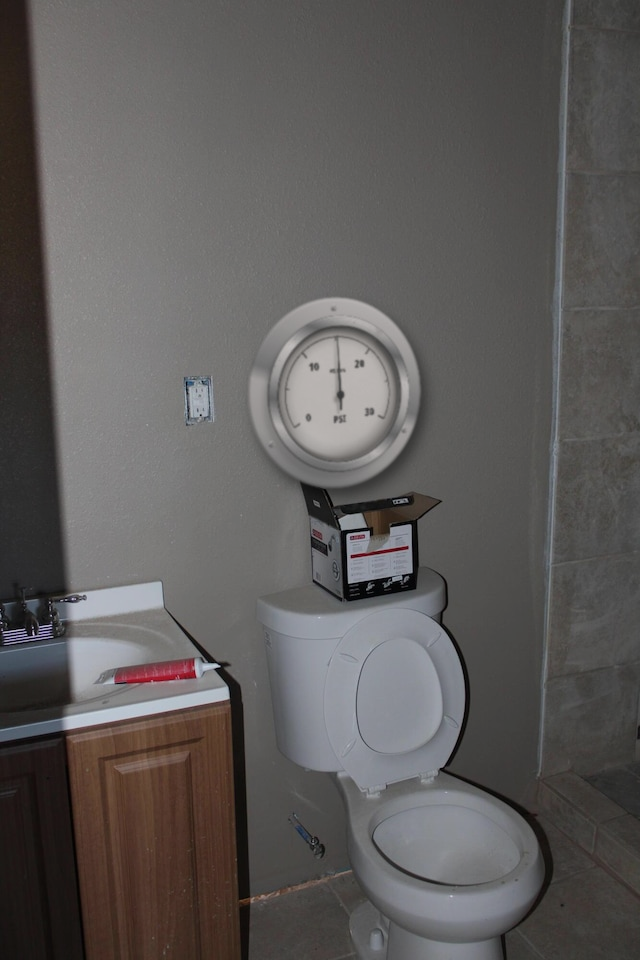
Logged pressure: 15 psi
